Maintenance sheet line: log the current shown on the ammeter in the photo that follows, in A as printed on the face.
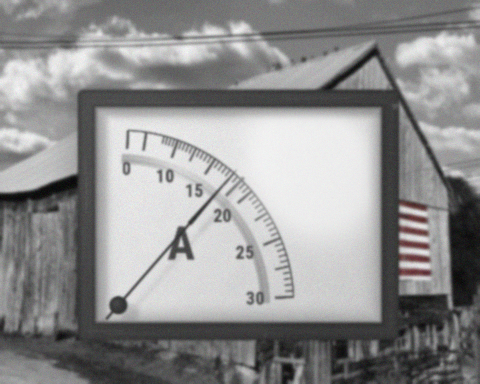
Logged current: 17.5 A
